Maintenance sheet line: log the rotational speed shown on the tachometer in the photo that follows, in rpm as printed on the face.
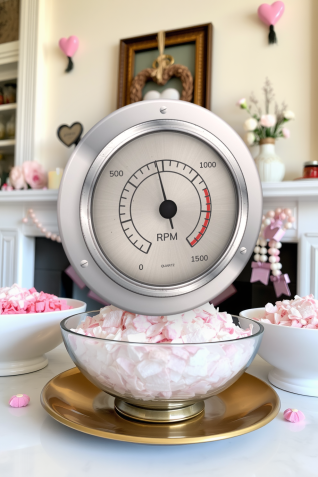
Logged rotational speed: 700 rpm
